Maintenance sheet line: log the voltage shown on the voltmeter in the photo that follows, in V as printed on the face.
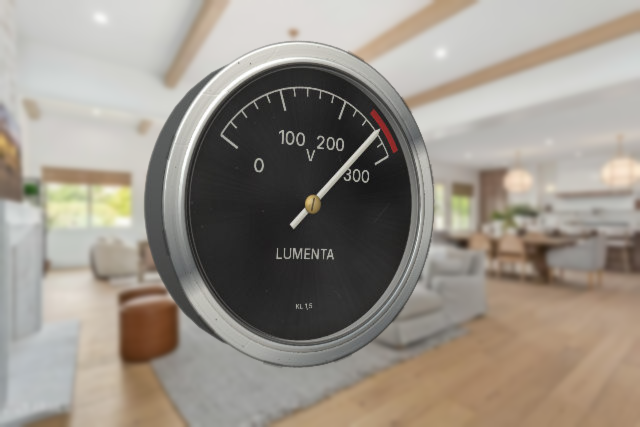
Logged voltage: 260 V
